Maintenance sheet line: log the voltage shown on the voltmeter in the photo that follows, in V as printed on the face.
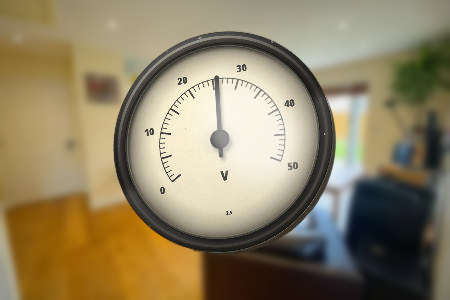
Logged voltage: 26 V
